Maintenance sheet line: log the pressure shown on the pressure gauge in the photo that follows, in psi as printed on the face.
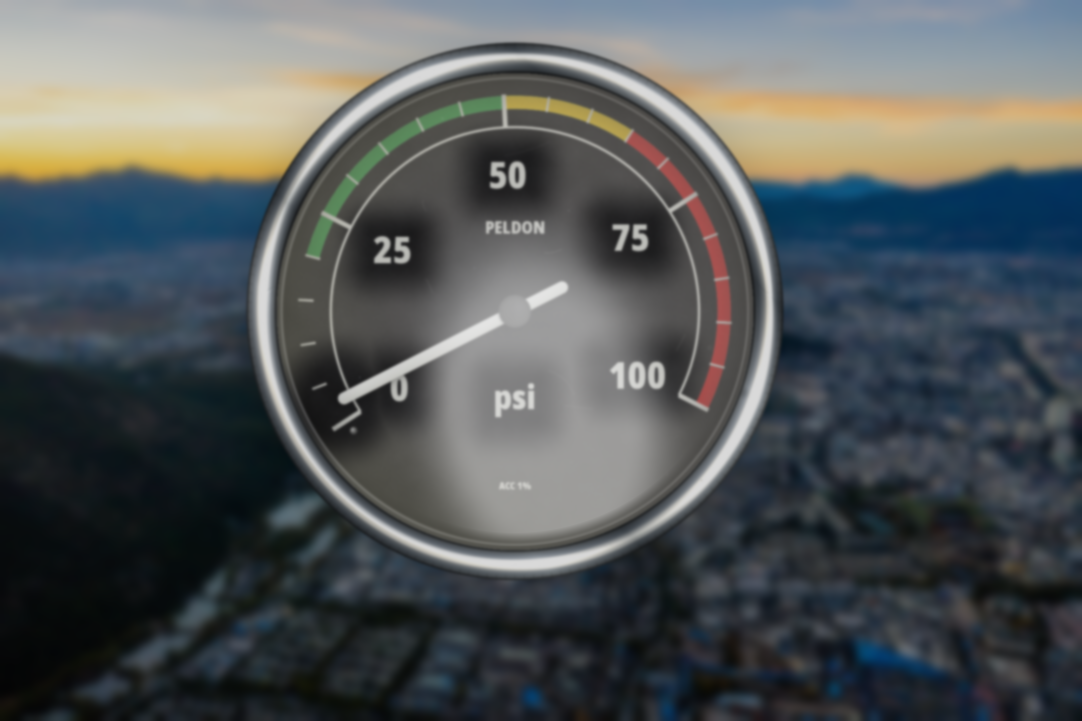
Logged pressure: 2.5 psi
